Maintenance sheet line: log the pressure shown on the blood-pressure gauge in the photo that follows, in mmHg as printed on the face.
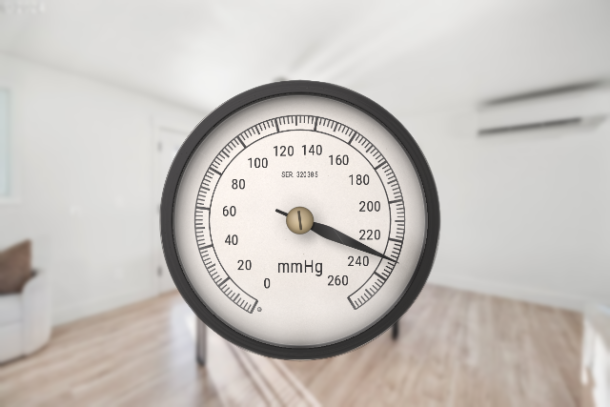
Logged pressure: 230 mmHg
